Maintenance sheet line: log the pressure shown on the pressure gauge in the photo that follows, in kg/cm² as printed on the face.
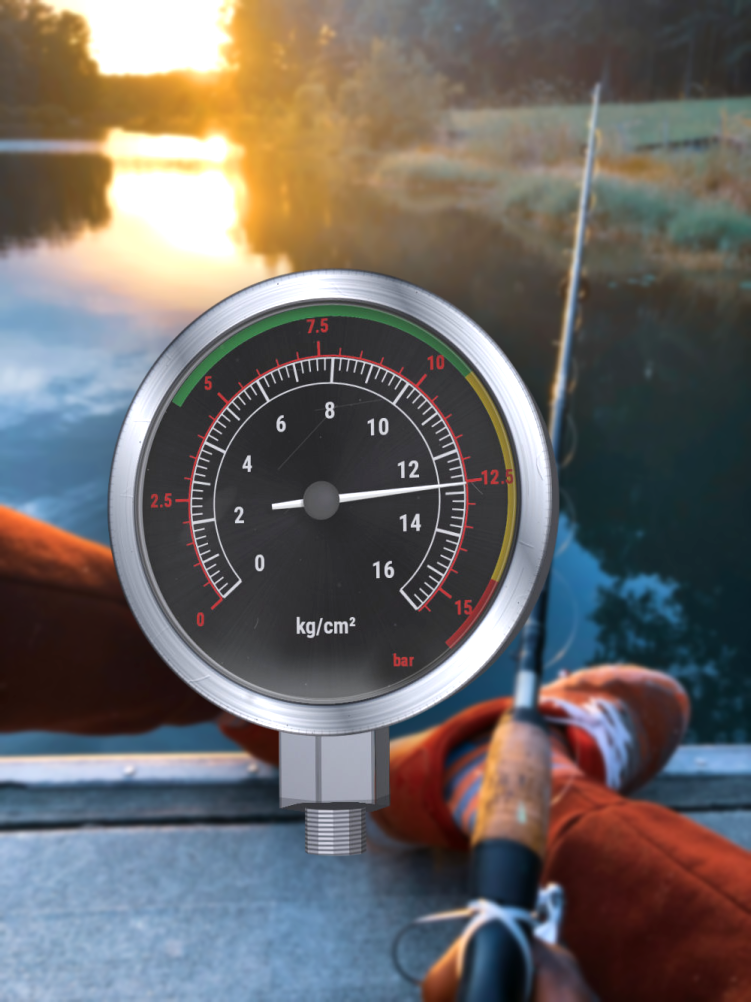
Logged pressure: 12.8 kg/cm²
